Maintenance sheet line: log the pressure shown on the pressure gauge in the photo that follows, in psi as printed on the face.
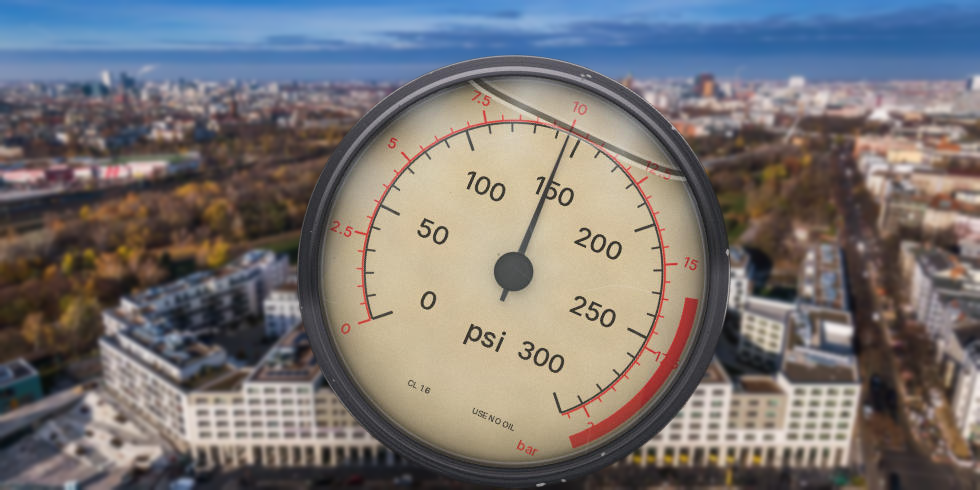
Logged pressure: 145 psi
